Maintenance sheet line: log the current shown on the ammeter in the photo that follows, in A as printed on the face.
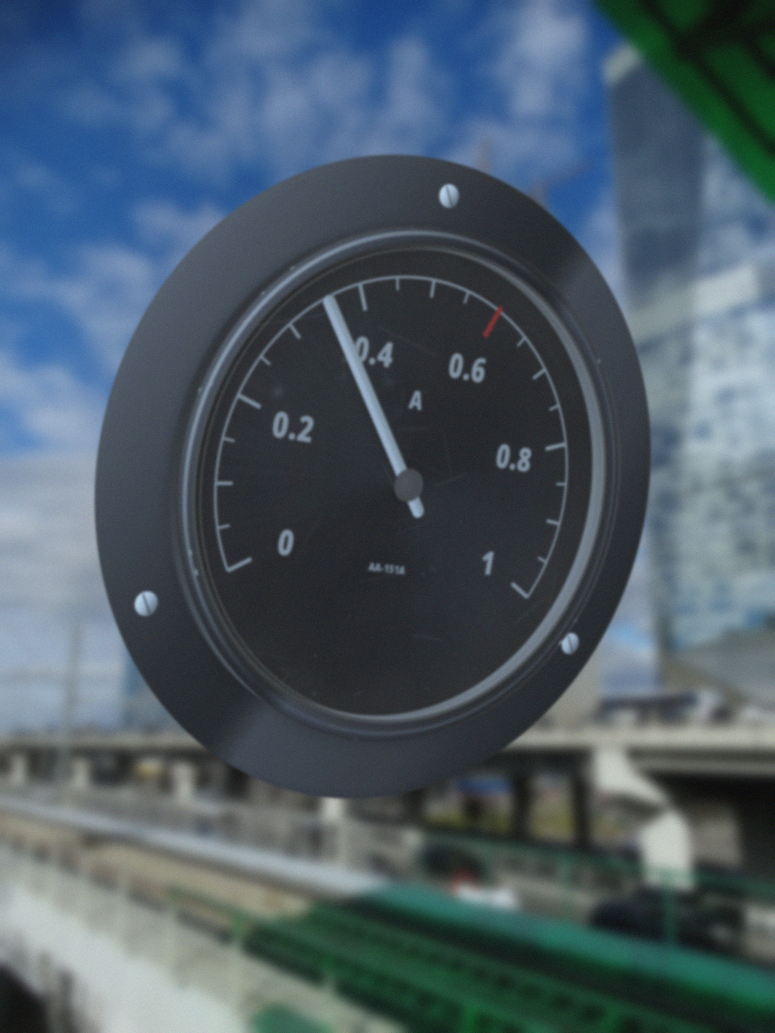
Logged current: 0.35 A
